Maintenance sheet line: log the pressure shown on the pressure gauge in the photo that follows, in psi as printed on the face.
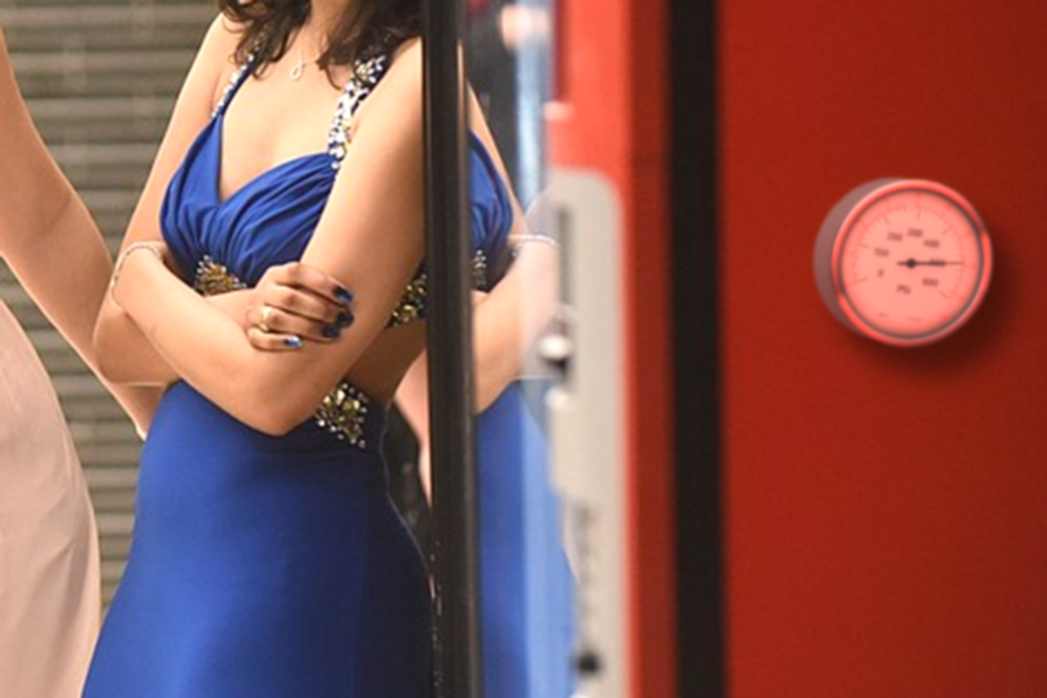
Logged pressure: 500 psi
